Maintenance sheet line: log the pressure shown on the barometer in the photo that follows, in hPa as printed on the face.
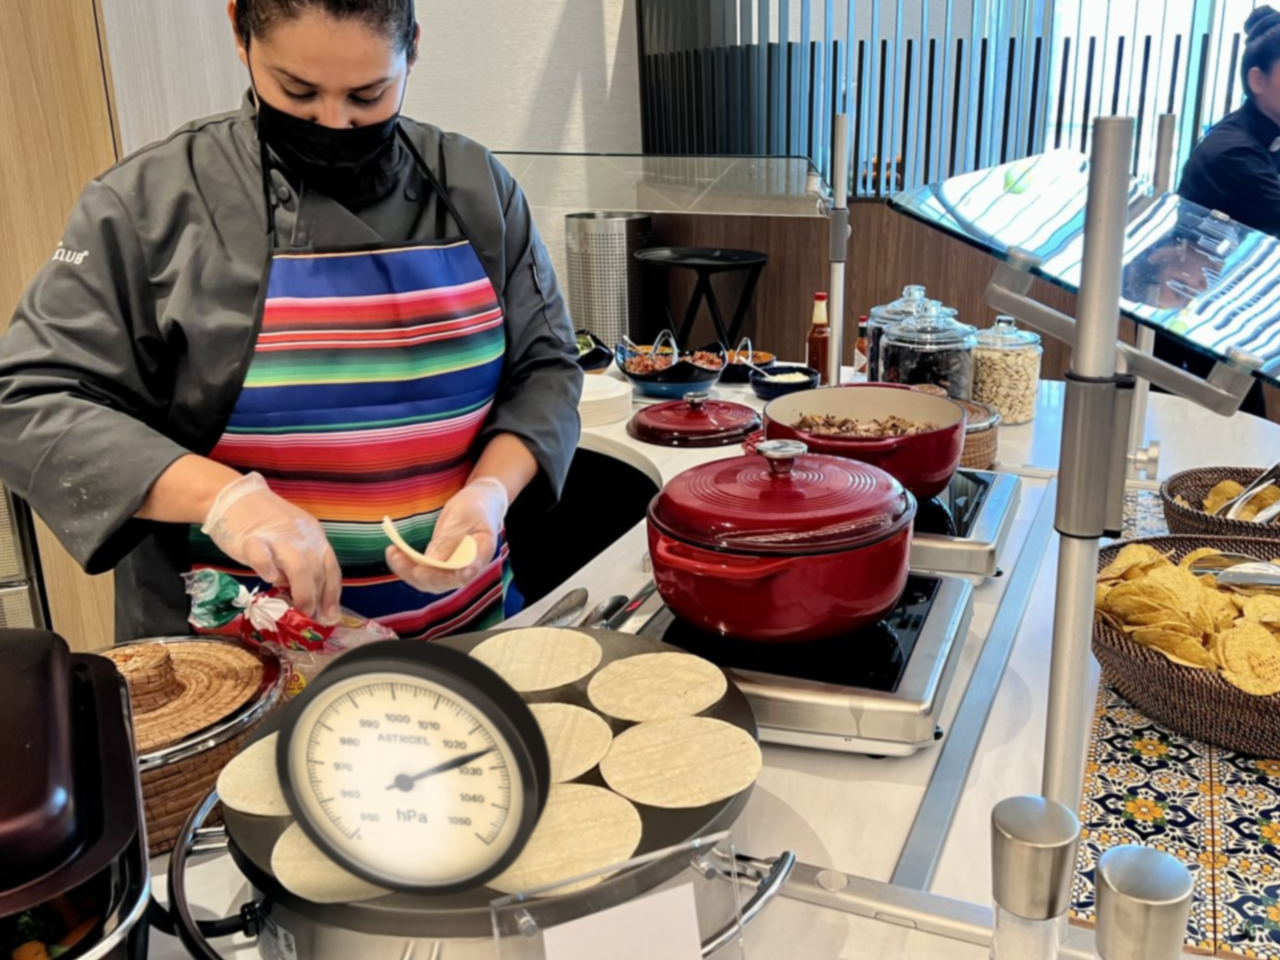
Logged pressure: 1025 hPa
